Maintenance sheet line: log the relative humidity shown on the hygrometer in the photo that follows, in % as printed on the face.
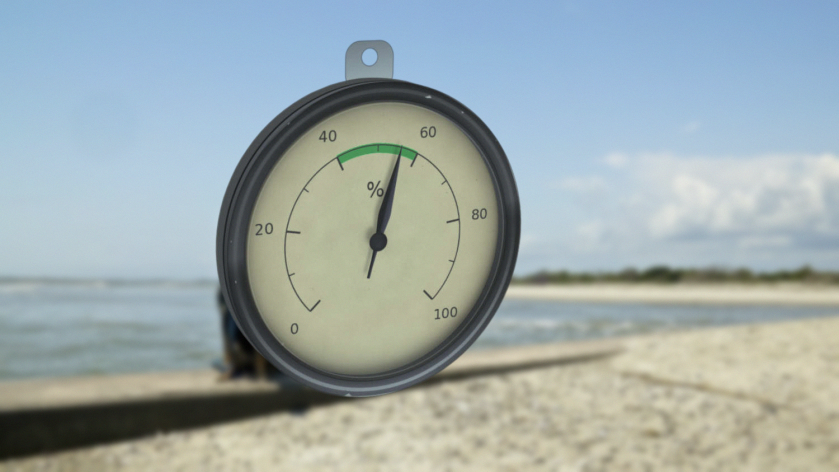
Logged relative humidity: 55 %
